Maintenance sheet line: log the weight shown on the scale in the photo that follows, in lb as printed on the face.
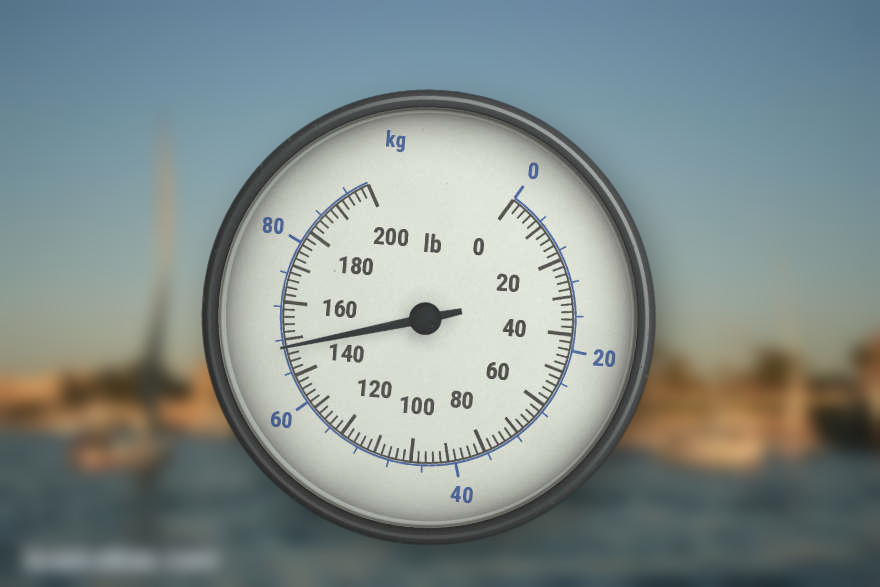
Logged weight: 148 lb
